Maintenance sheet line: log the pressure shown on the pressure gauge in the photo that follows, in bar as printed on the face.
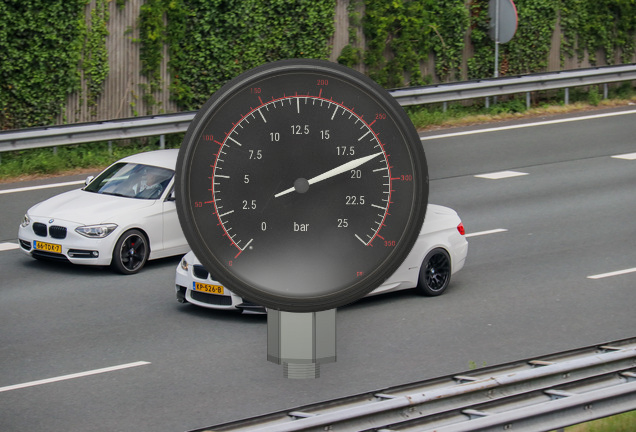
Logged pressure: 19 bar
